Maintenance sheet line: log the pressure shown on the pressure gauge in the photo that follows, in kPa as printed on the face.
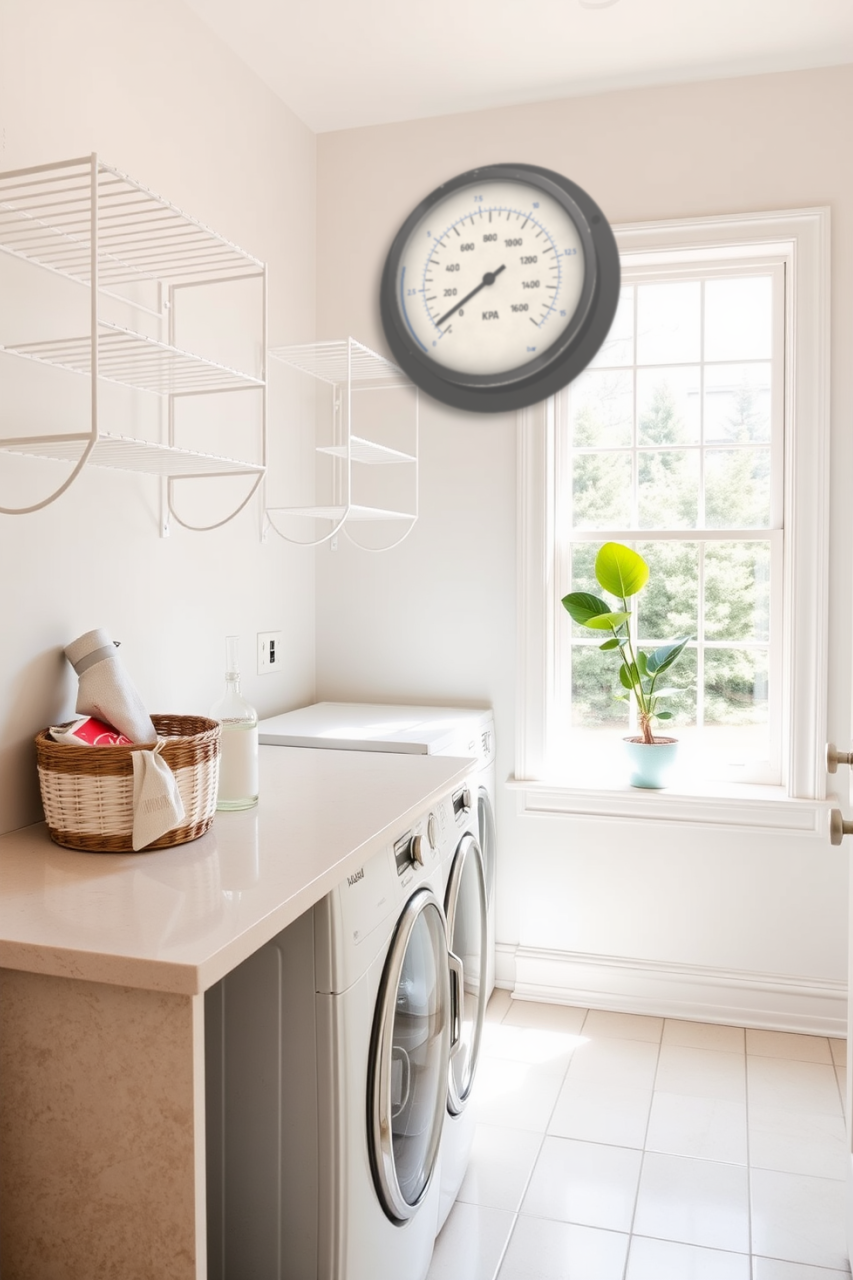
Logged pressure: 50 kPa
